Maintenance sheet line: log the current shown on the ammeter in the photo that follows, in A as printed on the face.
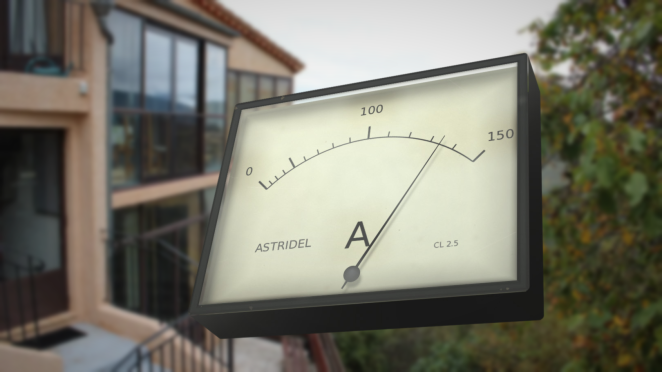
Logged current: 135 A
